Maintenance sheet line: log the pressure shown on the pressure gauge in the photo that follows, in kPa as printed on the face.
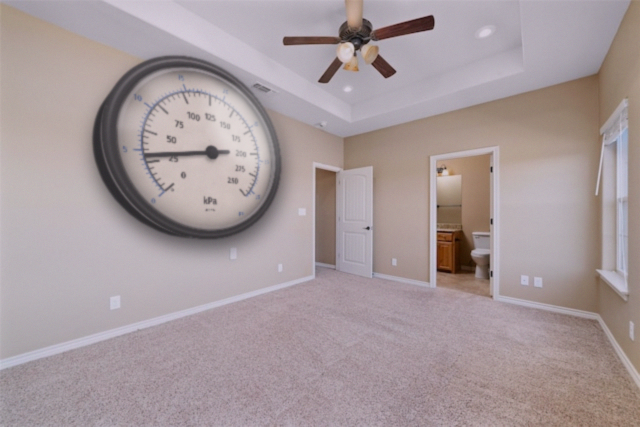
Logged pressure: 30 kPa
